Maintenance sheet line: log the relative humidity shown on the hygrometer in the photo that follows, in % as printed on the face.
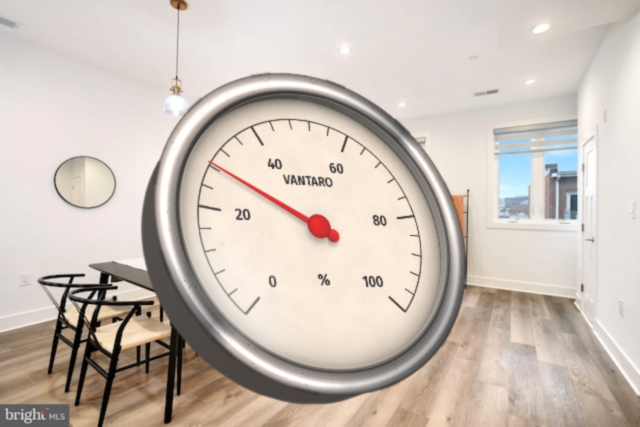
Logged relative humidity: 28 %
